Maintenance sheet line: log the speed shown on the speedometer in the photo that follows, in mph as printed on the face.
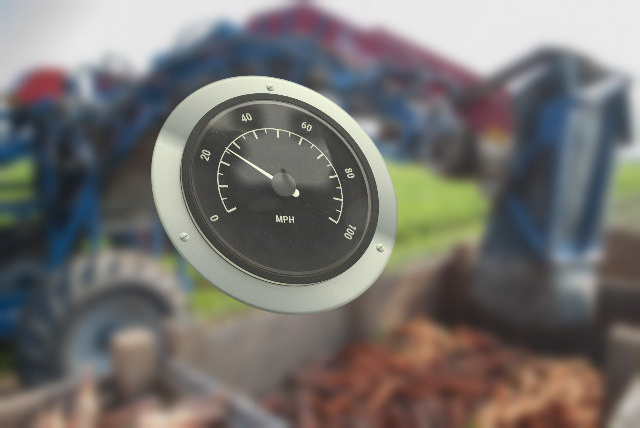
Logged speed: 25 mph
